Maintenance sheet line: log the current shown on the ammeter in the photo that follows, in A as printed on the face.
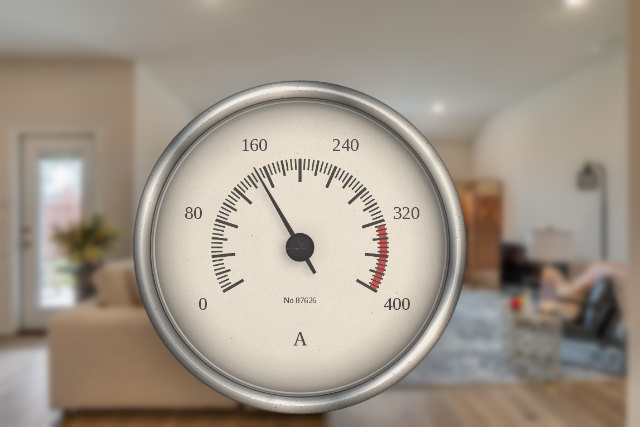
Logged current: 150 A
